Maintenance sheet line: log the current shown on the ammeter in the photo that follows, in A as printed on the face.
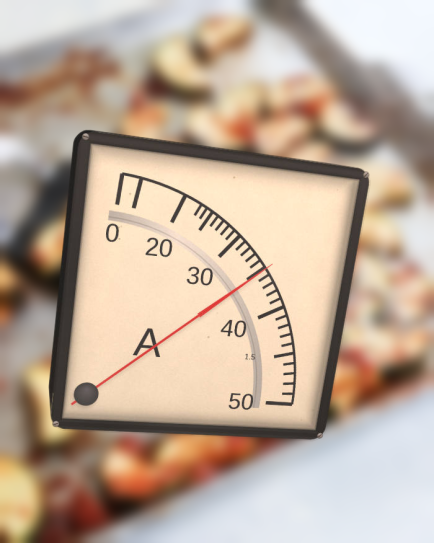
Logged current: 35 A
